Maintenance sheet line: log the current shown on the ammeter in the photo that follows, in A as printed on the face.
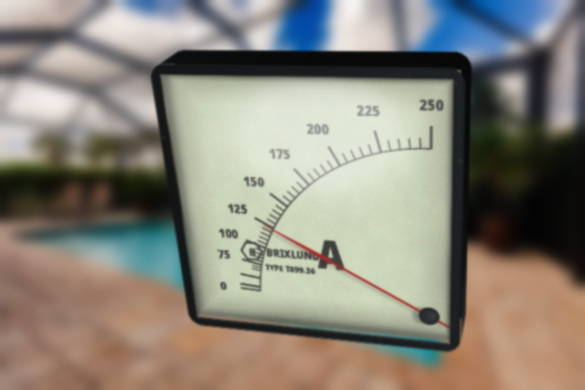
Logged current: 125 A
